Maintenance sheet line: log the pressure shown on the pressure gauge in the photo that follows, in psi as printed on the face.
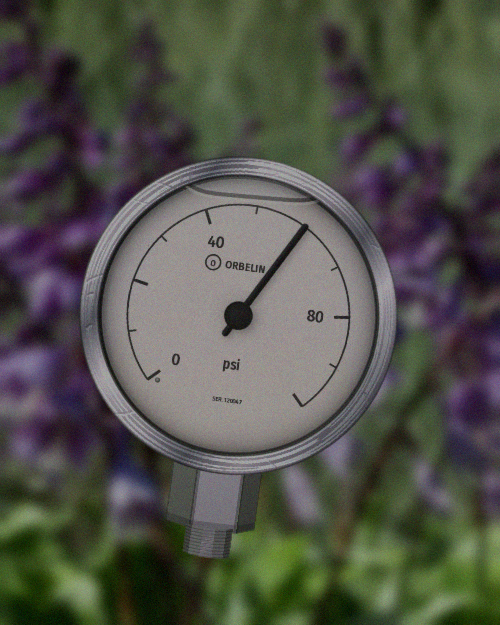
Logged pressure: 60 psi
